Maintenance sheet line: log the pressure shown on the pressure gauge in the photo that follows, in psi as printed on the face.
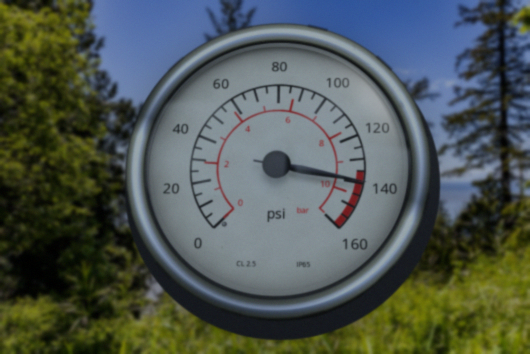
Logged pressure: 140 psi
